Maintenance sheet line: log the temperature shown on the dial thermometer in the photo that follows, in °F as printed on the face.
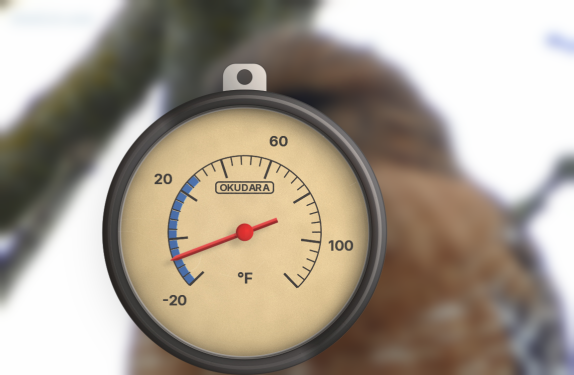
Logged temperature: -8 °F
